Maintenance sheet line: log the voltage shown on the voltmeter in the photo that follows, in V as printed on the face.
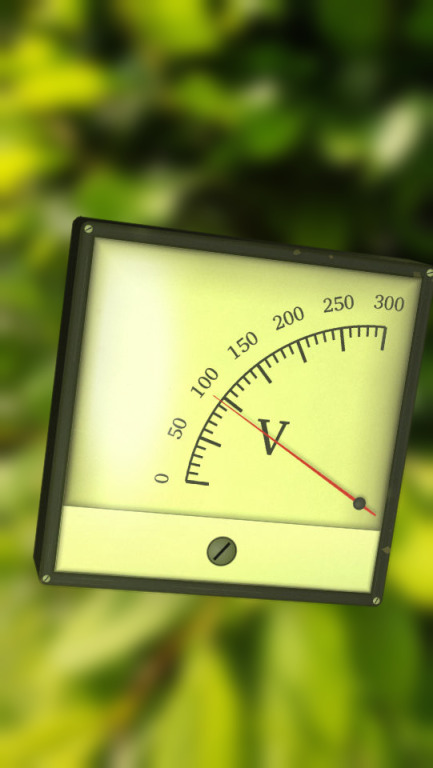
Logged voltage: 95 V
